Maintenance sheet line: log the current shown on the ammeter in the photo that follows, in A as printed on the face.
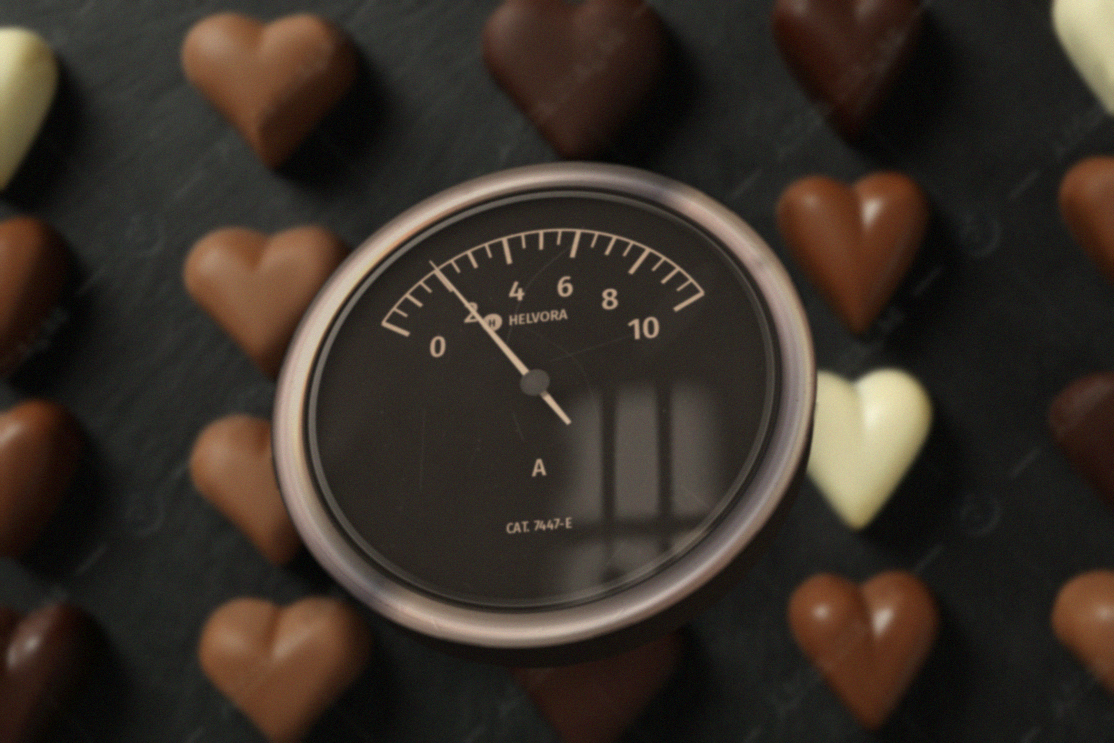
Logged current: 2 A
